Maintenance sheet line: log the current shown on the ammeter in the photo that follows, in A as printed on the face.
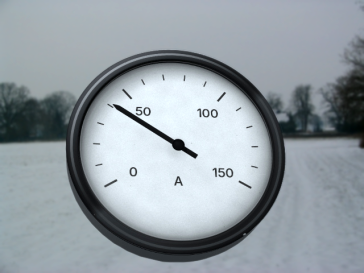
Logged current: 40 A
